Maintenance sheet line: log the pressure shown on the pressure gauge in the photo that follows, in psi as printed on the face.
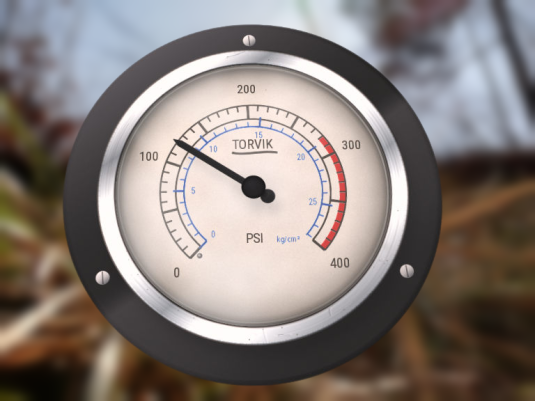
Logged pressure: 120 psi
